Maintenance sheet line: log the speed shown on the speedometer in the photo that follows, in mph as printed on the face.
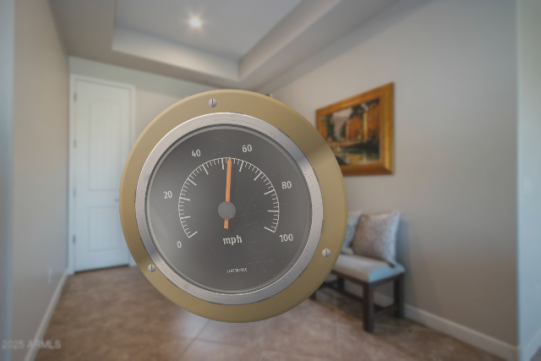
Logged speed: 54 mph
